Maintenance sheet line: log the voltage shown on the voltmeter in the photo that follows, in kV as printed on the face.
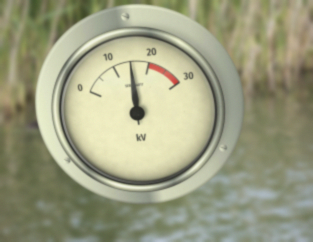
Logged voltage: 15 kV
